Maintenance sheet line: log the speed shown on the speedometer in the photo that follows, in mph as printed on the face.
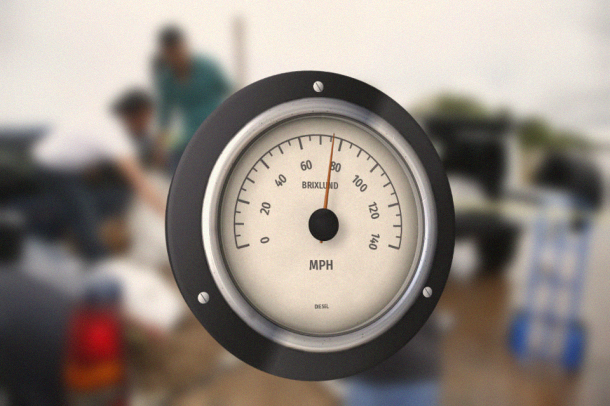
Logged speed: 75 mph
